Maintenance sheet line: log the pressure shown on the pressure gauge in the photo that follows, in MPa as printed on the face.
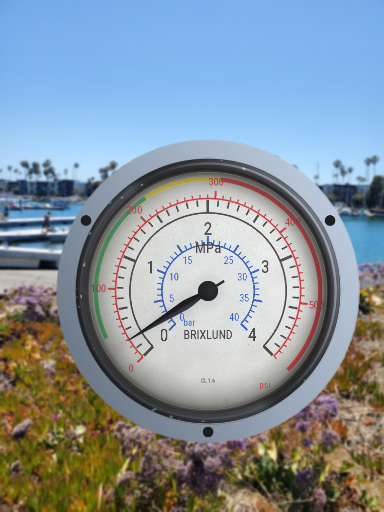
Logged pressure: 0.2 MPa
